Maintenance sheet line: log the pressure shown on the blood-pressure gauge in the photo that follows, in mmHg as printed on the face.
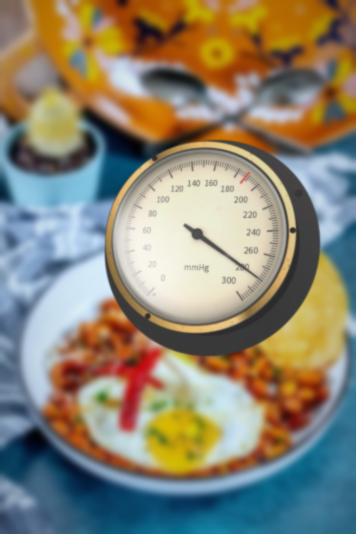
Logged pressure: 280 mmHg
